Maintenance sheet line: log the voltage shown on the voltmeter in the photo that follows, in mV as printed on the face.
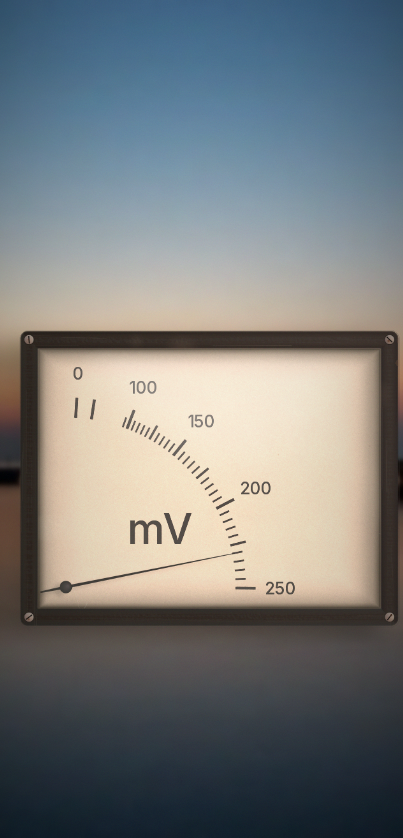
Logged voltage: 230 mV
